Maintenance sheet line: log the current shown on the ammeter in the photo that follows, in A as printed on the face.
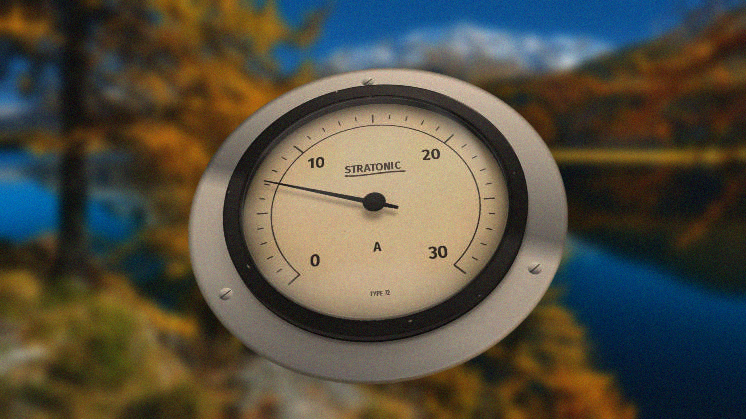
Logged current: 7 A
